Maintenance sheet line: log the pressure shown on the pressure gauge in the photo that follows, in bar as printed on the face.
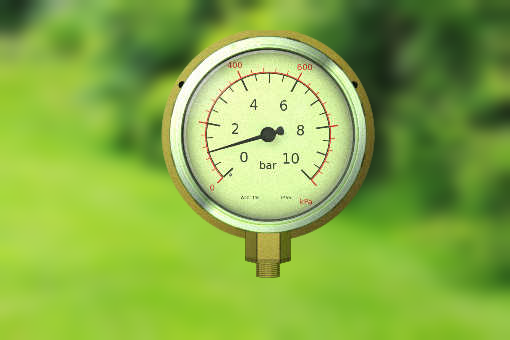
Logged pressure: 1 bar
